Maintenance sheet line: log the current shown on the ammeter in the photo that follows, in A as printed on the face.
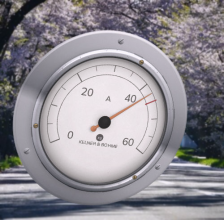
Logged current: 42.5 A
